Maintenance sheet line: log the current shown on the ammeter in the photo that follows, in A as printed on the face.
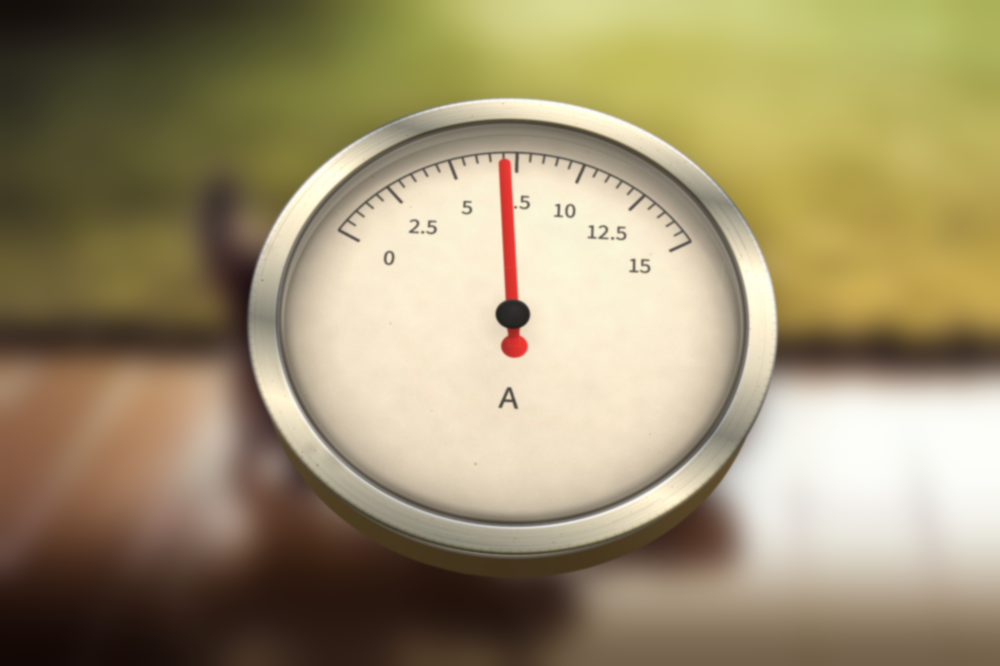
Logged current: 7 A
